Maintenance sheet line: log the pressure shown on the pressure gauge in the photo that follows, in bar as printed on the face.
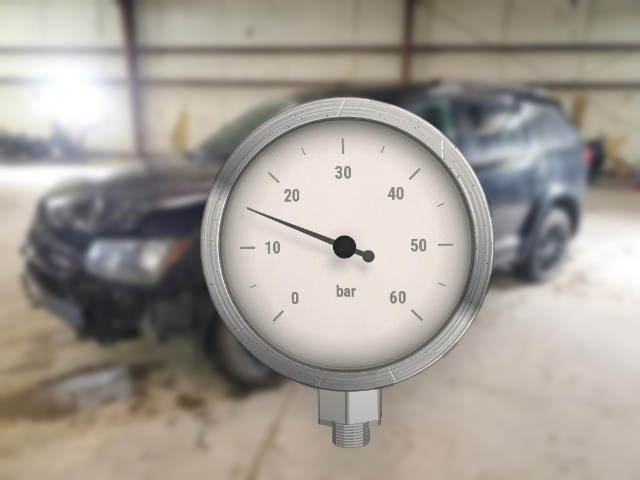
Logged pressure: 15 bar
